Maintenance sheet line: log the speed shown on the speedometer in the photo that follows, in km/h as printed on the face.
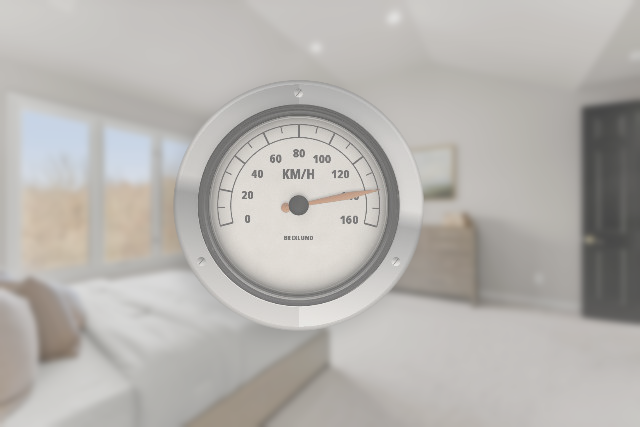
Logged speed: 140 km/h
